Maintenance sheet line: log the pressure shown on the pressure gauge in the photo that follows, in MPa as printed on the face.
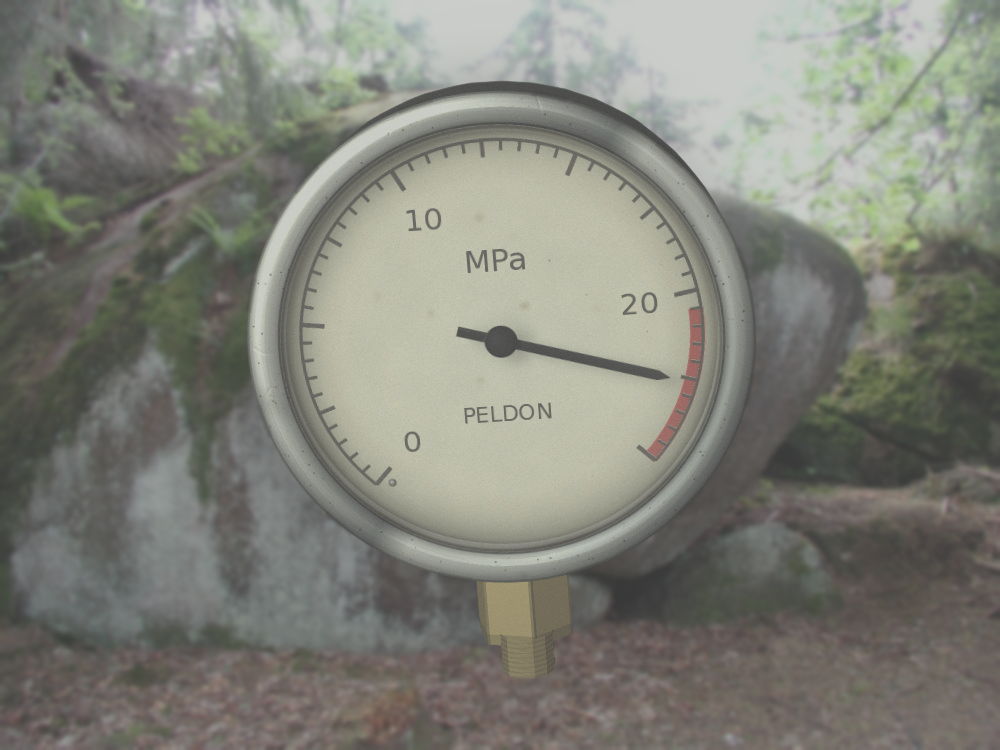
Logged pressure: 22.5 MPa
